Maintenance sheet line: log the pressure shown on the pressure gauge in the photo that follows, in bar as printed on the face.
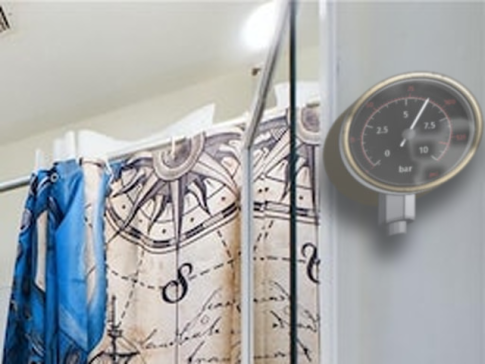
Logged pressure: 6 bar
